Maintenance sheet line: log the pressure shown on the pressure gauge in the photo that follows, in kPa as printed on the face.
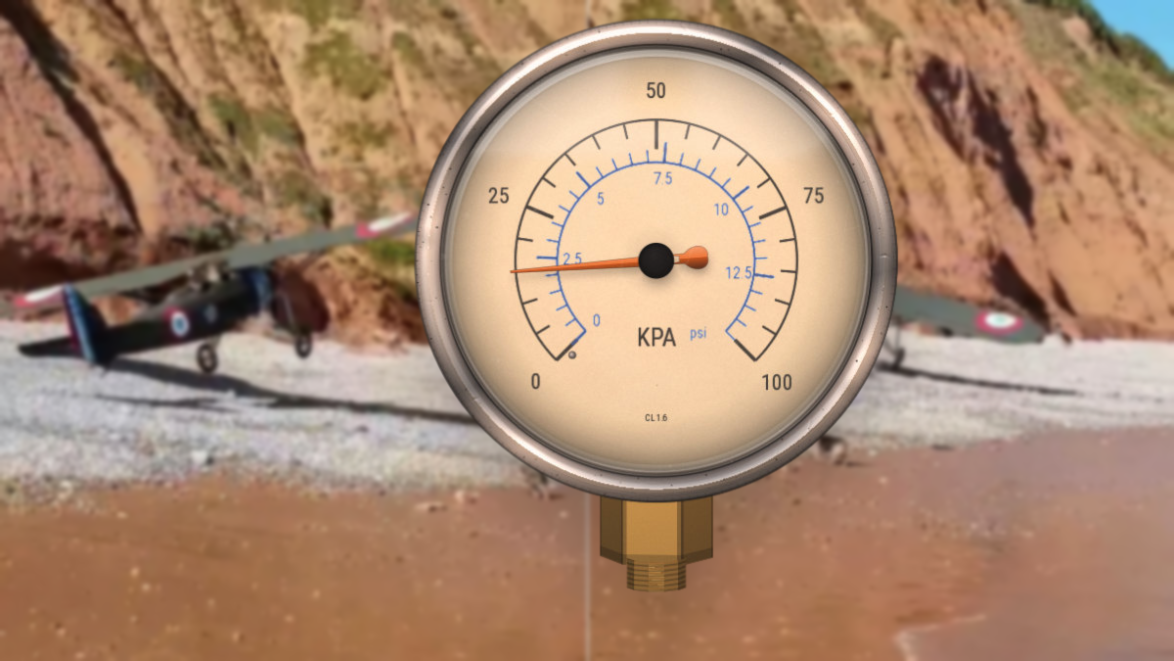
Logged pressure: 15 kPa
